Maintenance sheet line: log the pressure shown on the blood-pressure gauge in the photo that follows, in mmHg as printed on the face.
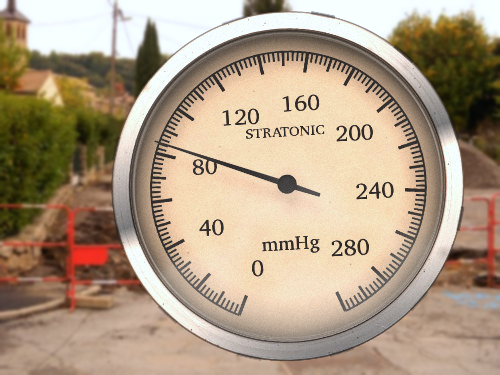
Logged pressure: 84 mmHg
